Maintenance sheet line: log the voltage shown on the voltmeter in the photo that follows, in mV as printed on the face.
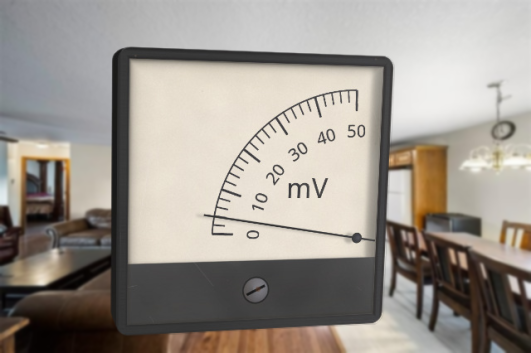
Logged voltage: 4 mV
